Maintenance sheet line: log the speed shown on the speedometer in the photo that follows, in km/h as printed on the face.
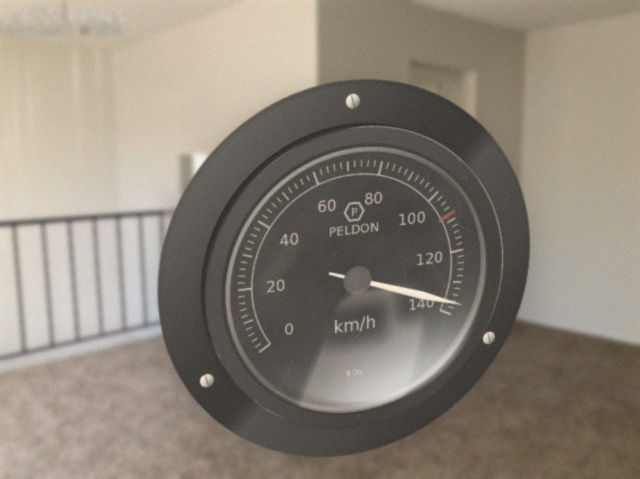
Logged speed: 136 km/h
